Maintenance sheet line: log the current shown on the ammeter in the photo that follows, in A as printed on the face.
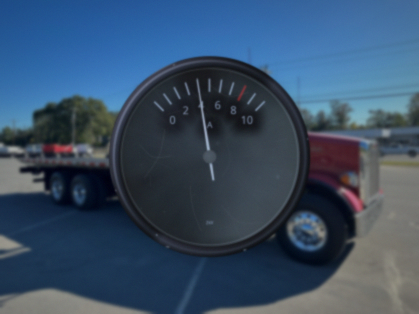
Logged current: 4 A
